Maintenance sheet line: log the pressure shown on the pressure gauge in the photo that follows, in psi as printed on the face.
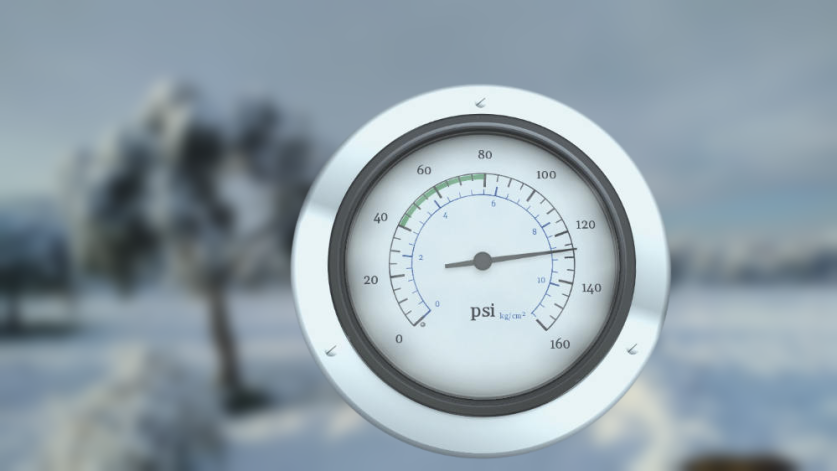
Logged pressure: 127.5 psi
